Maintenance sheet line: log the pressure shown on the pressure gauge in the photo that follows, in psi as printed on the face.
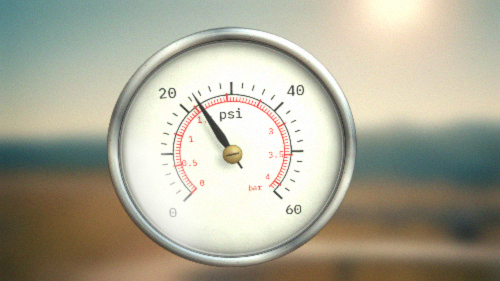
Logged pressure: 23 psi
